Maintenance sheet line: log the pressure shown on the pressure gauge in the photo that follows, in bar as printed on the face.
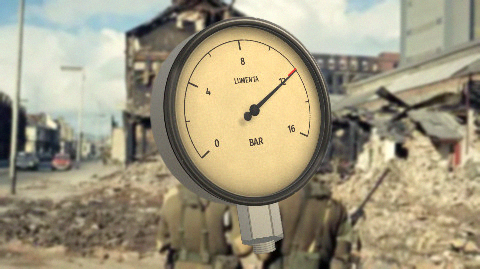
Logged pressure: 12 bar
